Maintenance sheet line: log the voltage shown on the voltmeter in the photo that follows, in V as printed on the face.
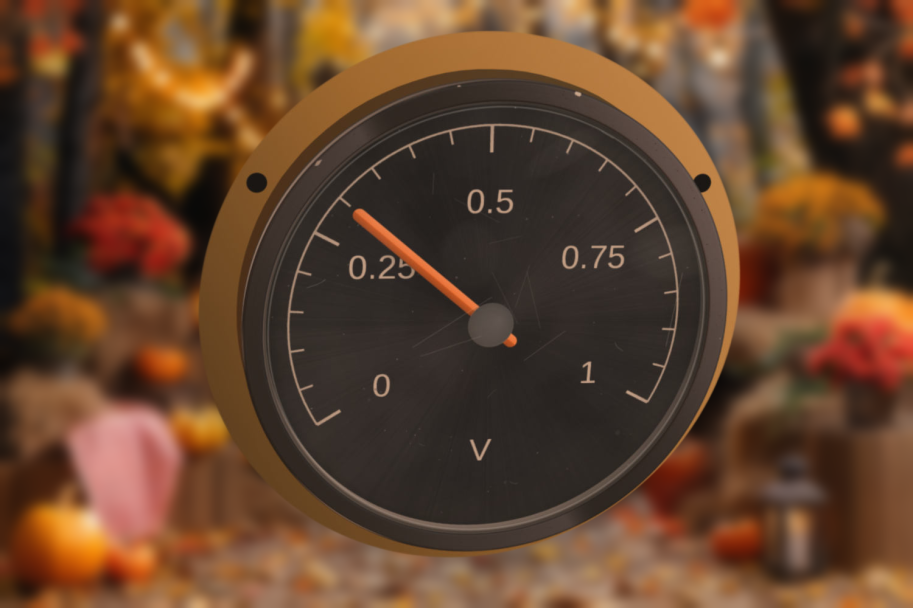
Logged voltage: 0.3 V
